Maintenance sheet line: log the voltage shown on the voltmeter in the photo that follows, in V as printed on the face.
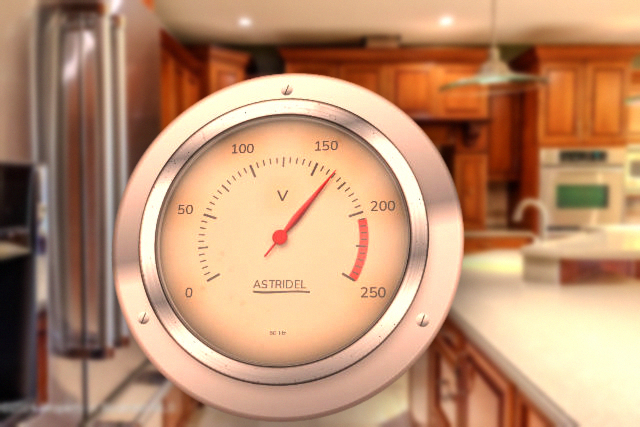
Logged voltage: 165 V
